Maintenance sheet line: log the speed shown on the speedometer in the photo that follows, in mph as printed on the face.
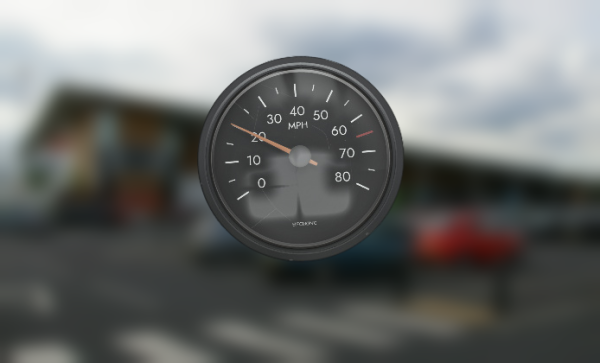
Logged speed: 20 mph
